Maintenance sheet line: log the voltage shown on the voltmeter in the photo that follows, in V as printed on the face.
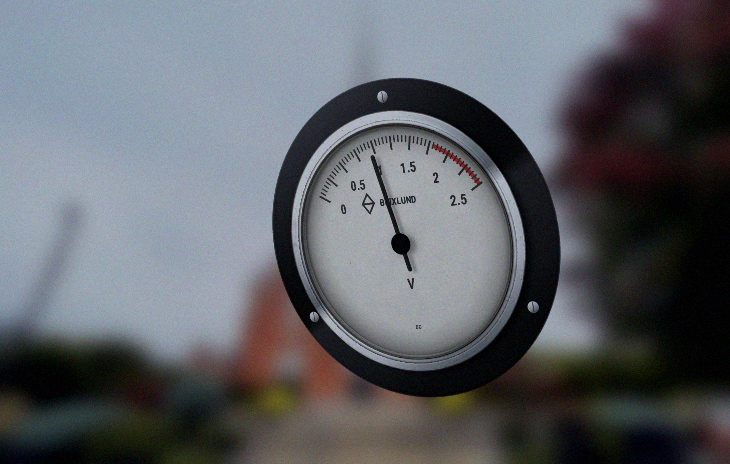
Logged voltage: 1 V
